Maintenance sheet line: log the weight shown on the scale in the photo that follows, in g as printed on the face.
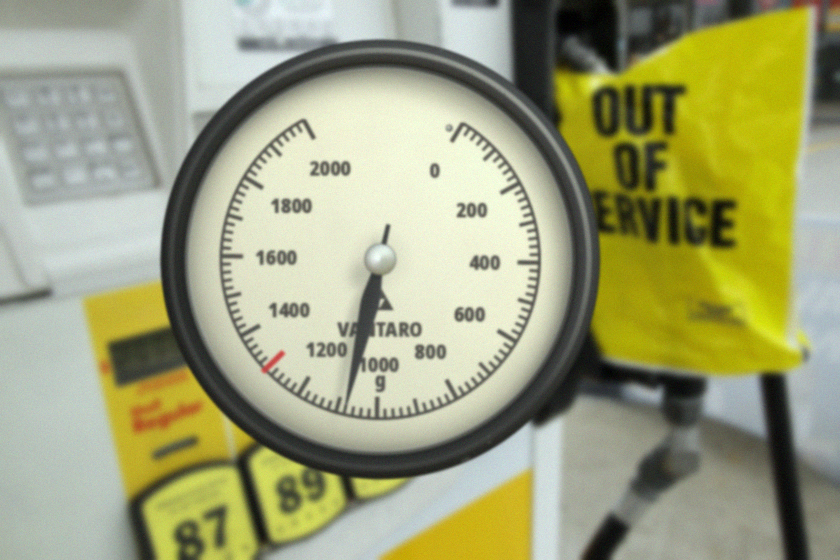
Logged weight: 1080 g
